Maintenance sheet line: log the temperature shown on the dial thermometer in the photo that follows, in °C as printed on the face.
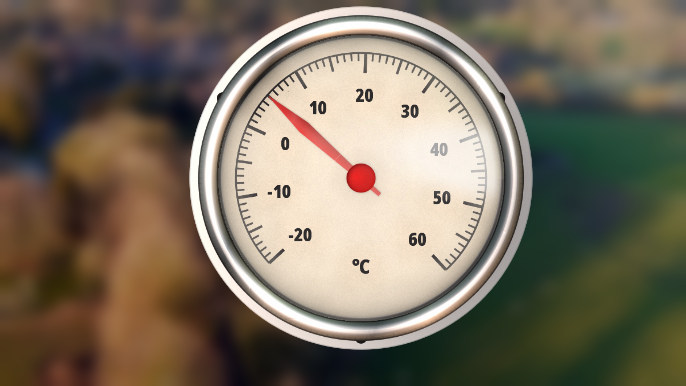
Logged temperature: 5 °C
